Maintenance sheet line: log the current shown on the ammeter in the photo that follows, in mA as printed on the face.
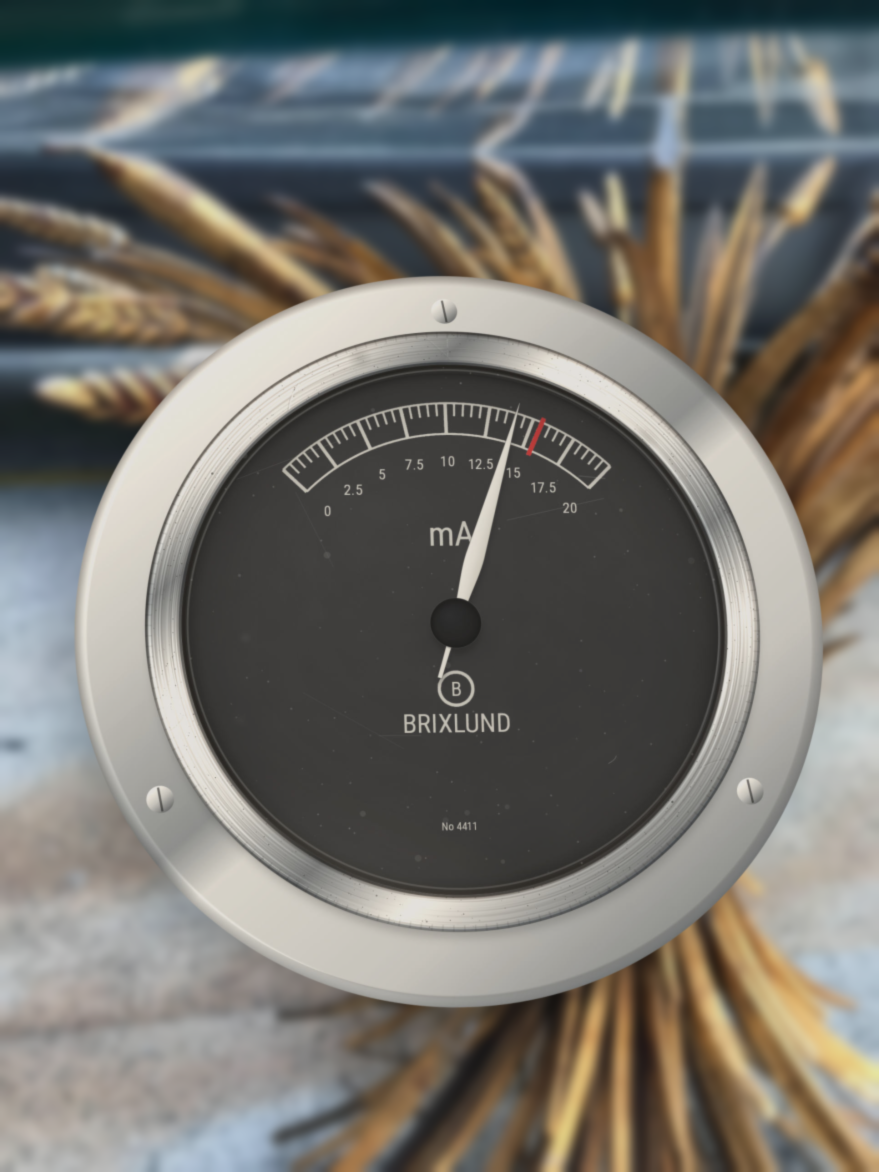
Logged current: 14 mA
